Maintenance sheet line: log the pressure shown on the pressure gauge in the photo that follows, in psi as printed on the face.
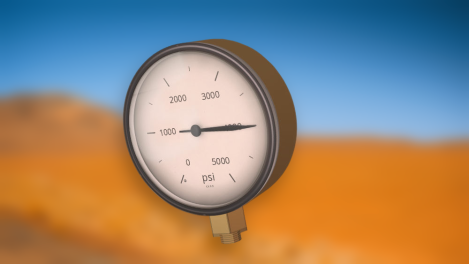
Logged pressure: 4000 psi
